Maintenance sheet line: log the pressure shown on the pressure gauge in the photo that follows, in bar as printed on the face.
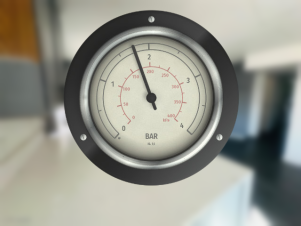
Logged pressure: 1.75 bar
